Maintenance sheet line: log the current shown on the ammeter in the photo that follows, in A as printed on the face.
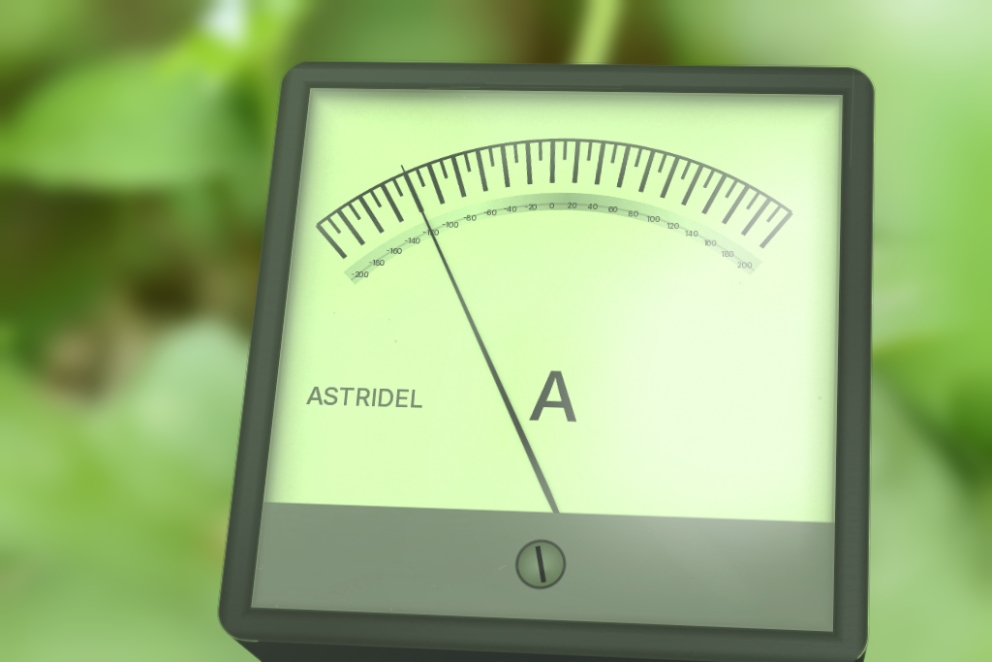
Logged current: -120 A
